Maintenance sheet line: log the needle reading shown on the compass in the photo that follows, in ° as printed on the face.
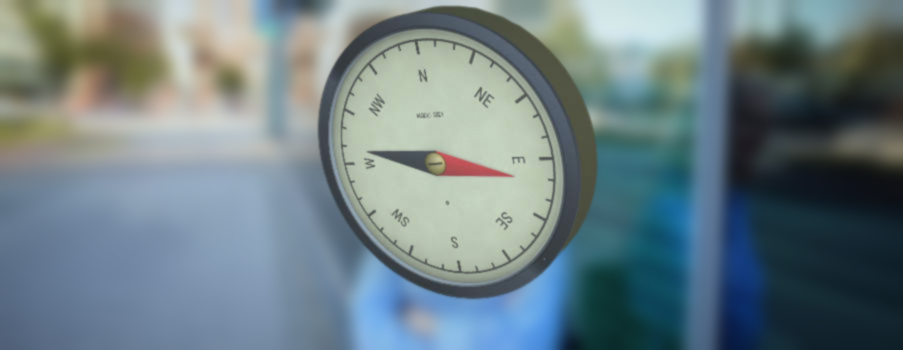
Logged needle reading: 100 °
